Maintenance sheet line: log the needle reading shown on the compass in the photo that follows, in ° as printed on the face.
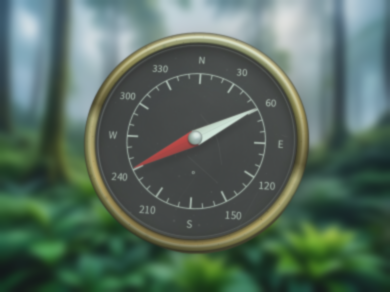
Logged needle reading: 240 °
